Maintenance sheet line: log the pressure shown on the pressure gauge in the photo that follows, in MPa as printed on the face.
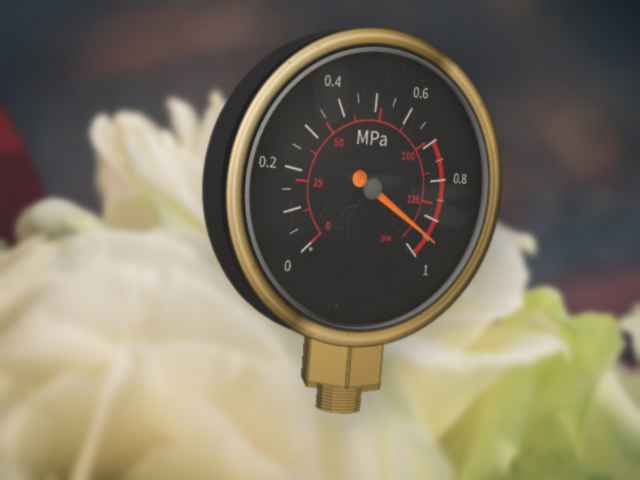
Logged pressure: 0.95 MPa
